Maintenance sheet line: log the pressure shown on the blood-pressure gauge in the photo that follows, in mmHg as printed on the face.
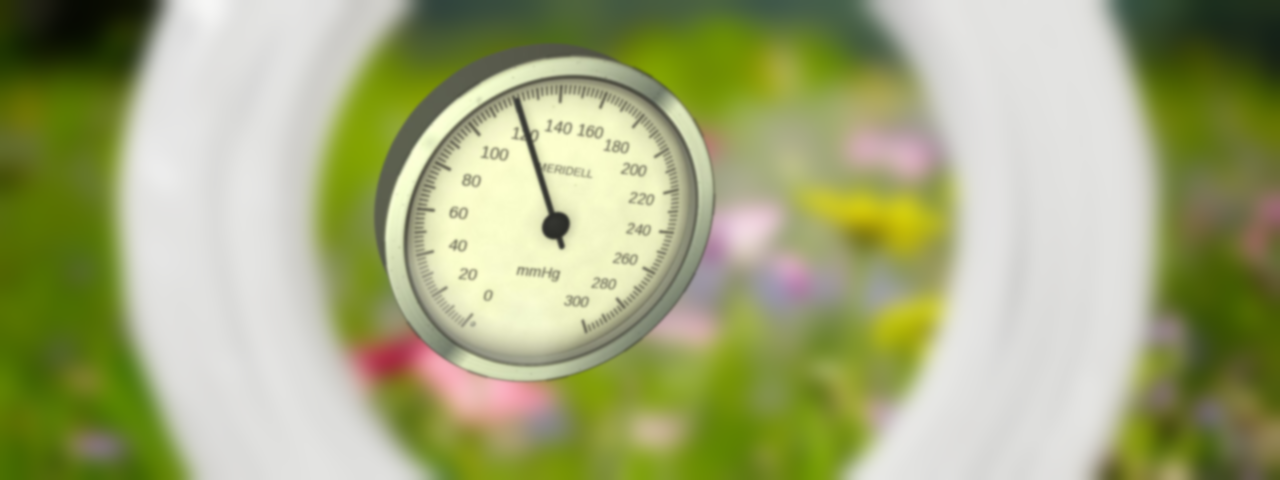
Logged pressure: 120 mmHg
